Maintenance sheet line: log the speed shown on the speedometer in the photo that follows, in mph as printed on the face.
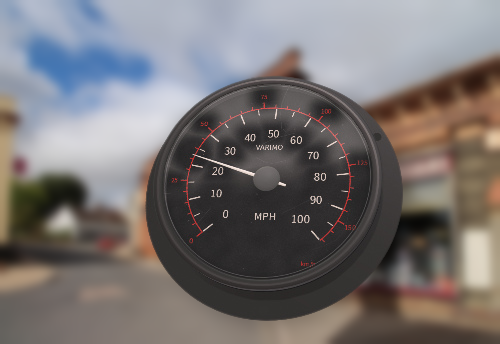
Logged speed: 22.5 mph
